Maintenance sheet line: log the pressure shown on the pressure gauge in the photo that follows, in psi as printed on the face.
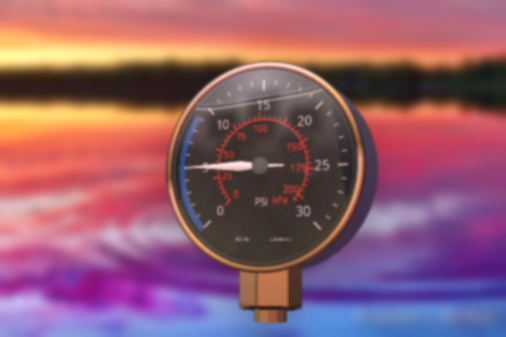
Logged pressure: 5 psi
